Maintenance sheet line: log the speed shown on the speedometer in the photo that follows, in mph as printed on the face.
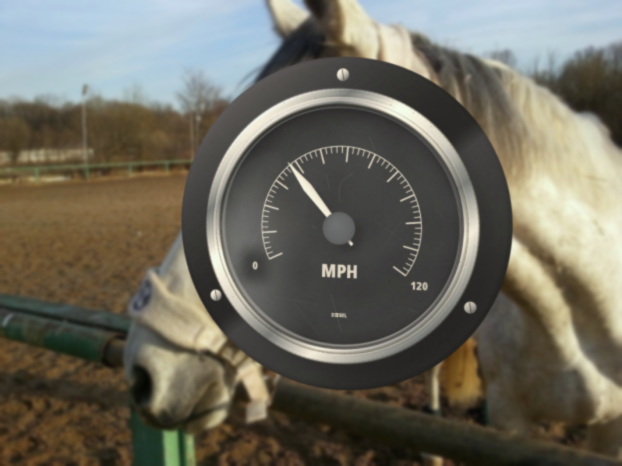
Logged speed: 38 mph
